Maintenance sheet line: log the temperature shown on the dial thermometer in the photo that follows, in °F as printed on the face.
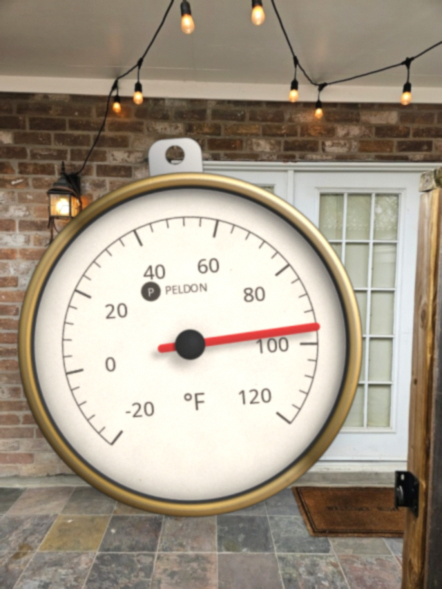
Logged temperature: 96 °F
